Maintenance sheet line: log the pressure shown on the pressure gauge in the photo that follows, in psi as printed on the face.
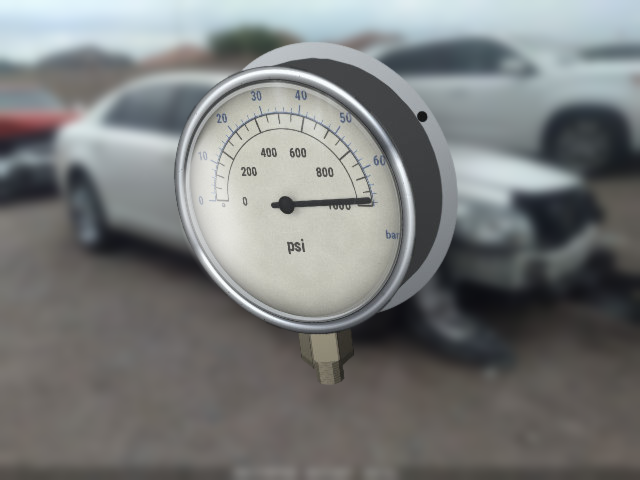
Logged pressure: 975 psi
